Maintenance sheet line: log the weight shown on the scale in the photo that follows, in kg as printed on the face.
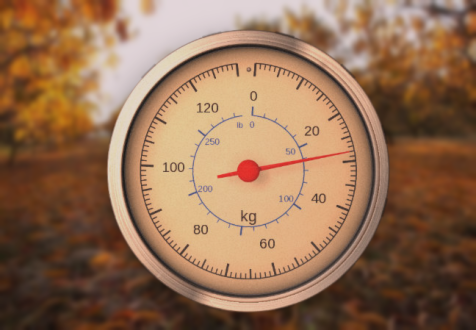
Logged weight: 28 kg
